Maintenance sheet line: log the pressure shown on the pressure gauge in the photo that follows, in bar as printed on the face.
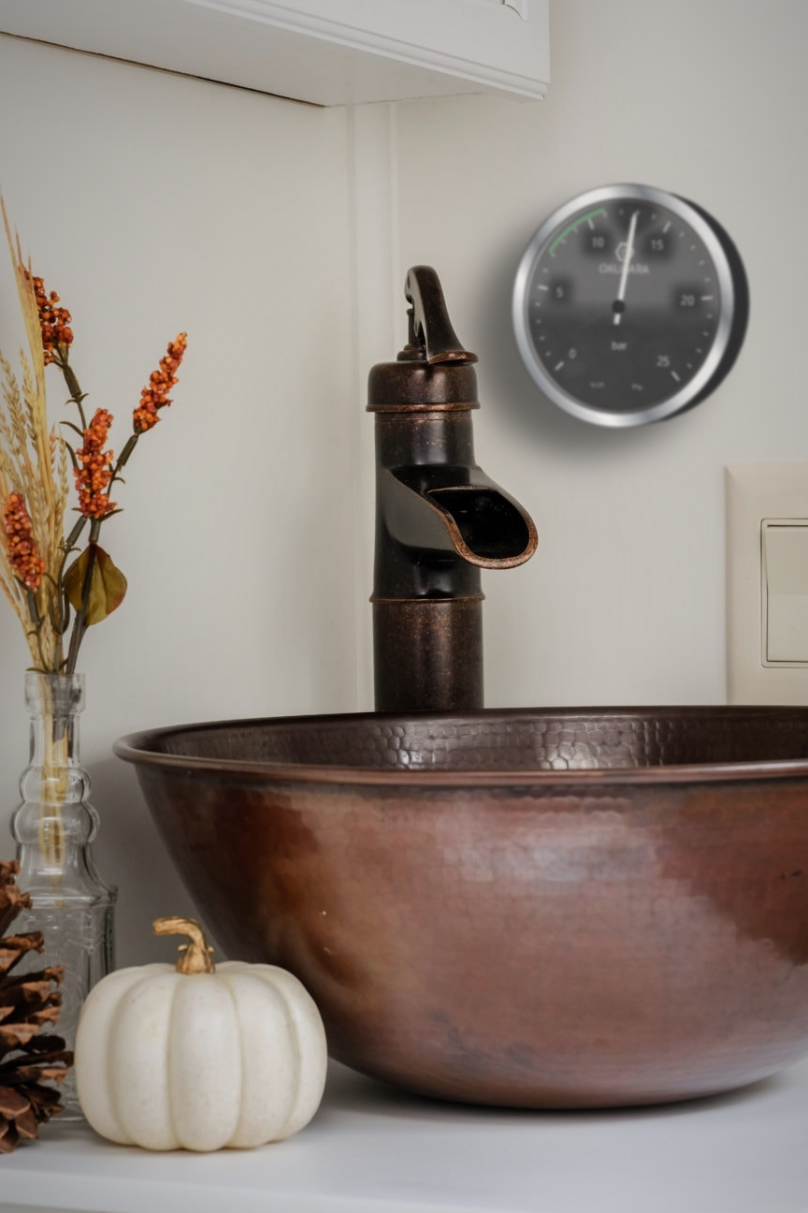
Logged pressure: 13 bar
